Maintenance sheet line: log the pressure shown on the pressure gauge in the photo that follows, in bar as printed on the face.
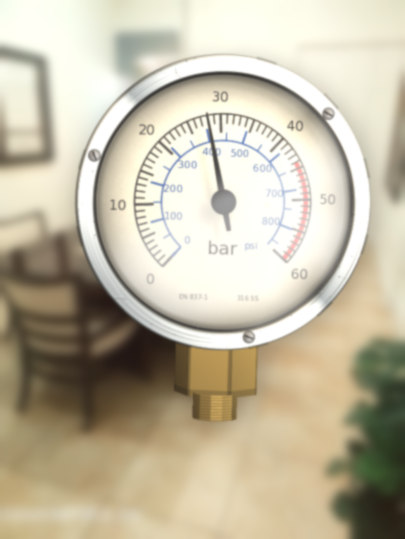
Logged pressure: 28 bar
